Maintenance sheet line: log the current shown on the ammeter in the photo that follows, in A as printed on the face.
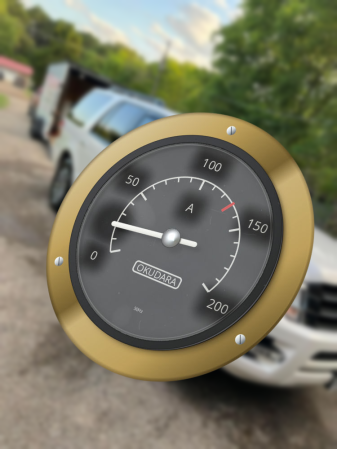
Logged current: 20 A
